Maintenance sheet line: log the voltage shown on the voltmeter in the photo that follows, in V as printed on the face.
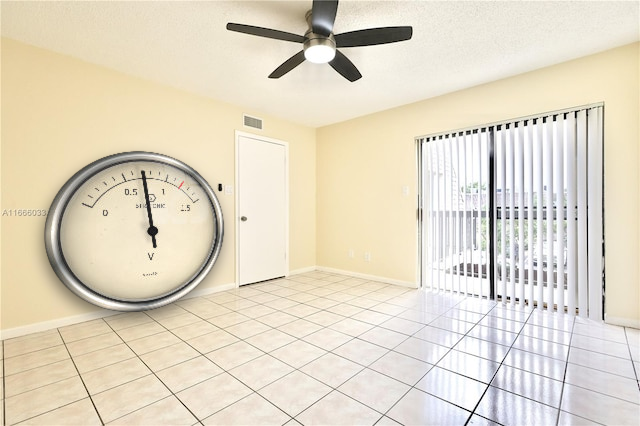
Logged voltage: 0.7 V
